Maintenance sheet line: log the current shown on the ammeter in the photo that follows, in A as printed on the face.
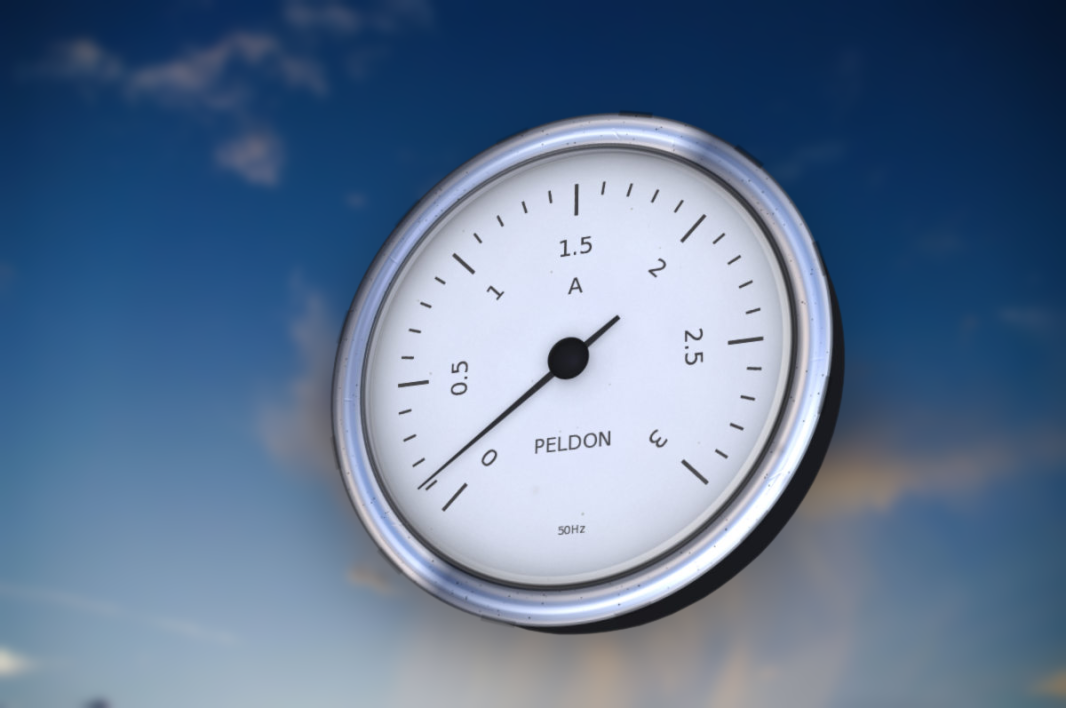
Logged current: 0.1 A
